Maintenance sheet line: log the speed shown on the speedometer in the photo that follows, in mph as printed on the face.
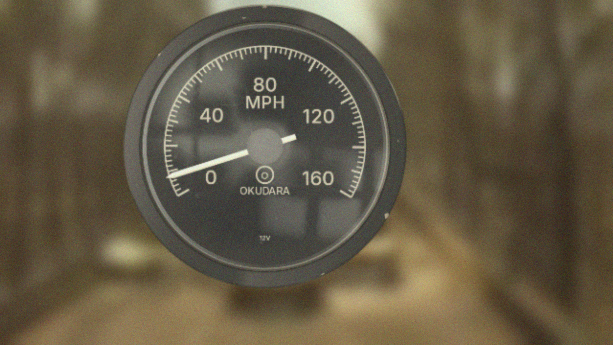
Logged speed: 8 mph
